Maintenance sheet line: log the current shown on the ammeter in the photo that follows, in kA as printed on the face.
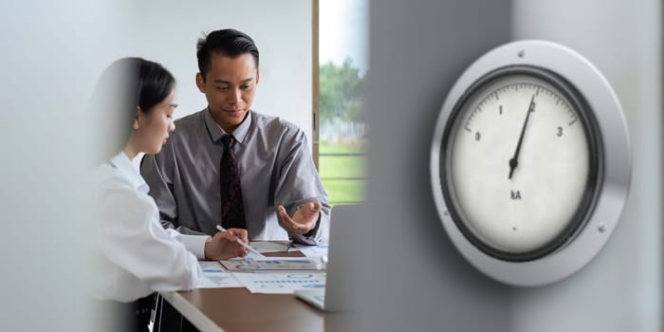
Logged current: 2 kA
